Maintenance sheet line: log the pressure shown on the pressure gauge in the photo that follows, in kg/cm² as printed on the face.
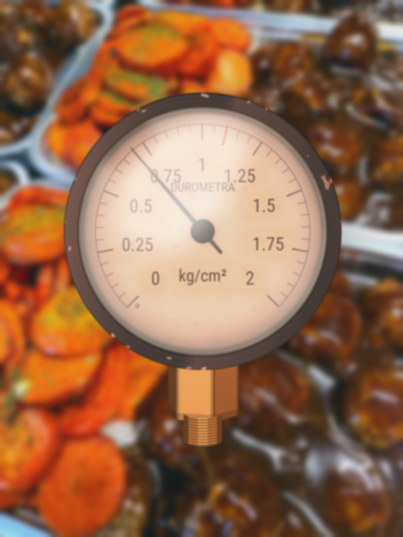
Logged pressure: 0.7 kg/cm²
